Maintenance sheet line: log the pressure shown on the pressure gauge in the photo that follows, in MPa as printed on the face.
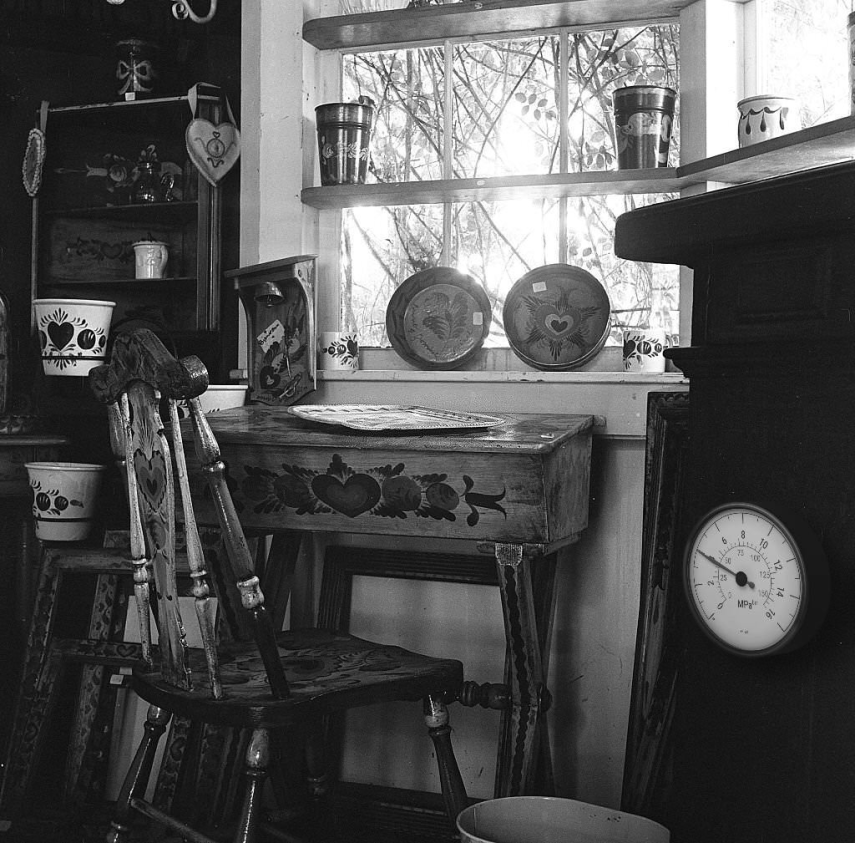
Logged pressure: 4 MPa
